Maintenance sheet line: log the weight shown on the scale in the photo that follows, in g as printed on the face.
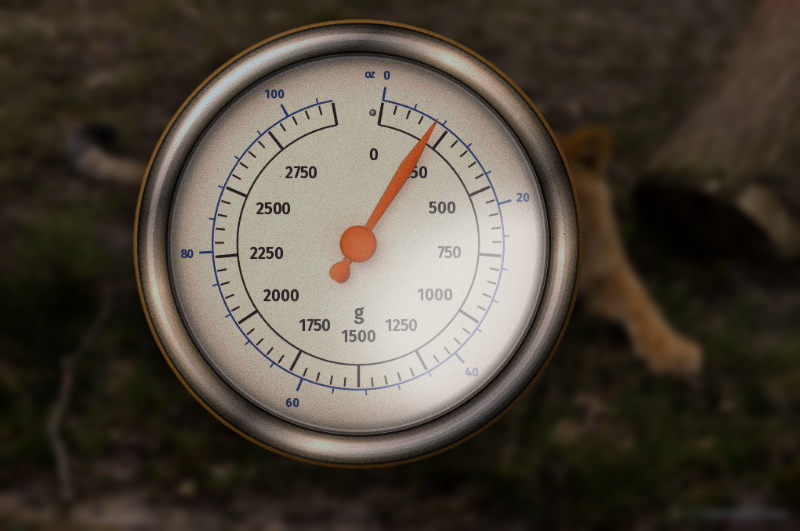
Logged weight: 200 g
